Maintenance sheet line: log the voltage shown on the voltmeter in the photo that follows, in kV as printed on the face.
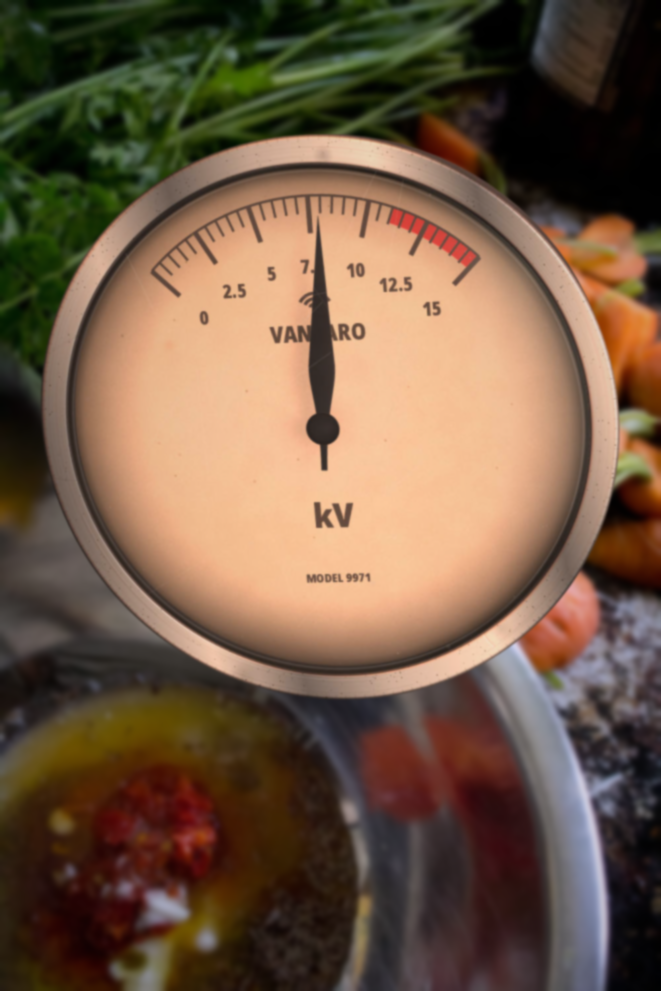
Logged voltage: 8 kV
